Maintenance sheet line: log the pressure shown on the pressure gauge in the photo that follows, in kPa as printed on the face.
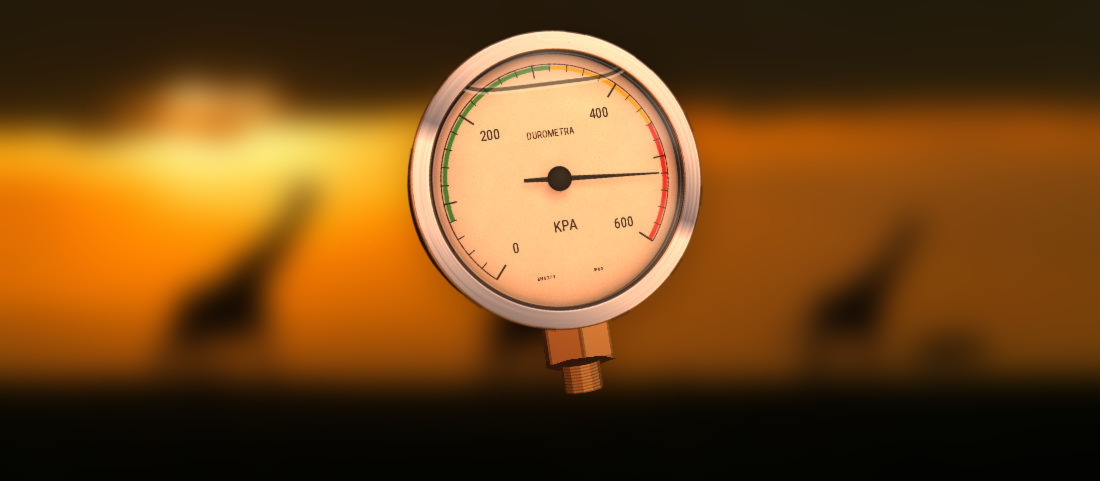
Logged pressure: 520 kPa
